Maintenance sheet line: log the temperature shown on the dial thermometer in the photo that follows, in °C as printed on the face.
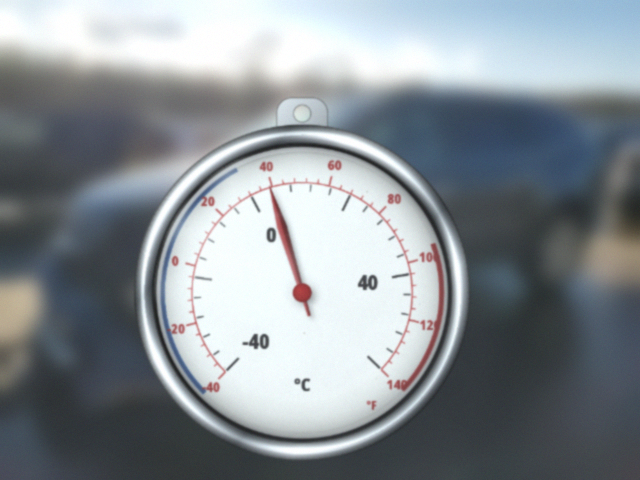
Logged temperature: 4 °C
